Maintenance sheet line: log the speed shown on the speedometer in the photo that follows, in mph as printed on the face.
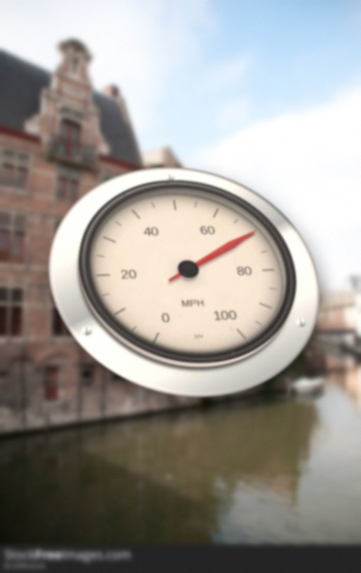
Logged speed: 70 mph
